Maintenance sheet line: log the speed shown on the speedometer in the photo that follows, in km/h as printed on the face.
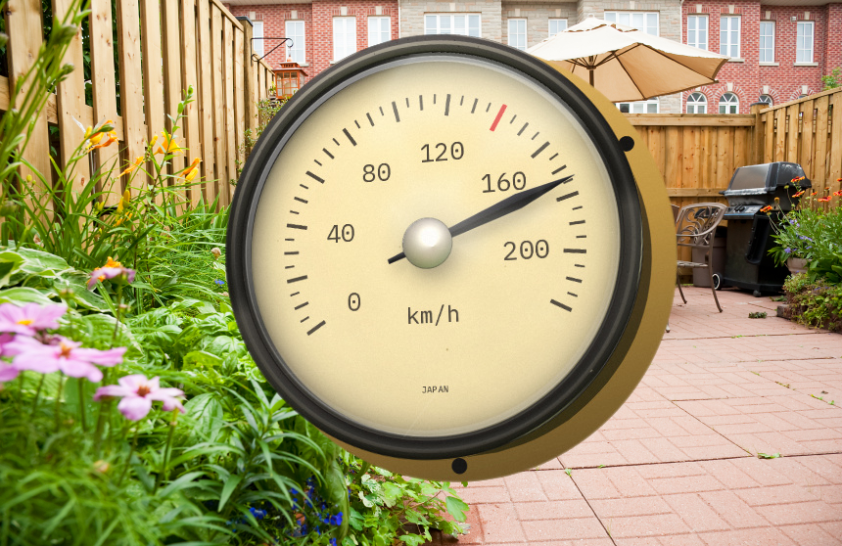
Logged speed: 175 km/h
